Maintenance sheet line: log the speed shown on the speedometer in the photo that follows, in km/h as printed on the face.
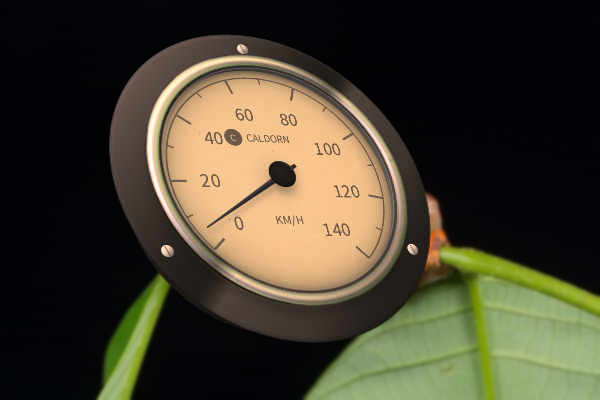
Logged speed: 5 km/h
